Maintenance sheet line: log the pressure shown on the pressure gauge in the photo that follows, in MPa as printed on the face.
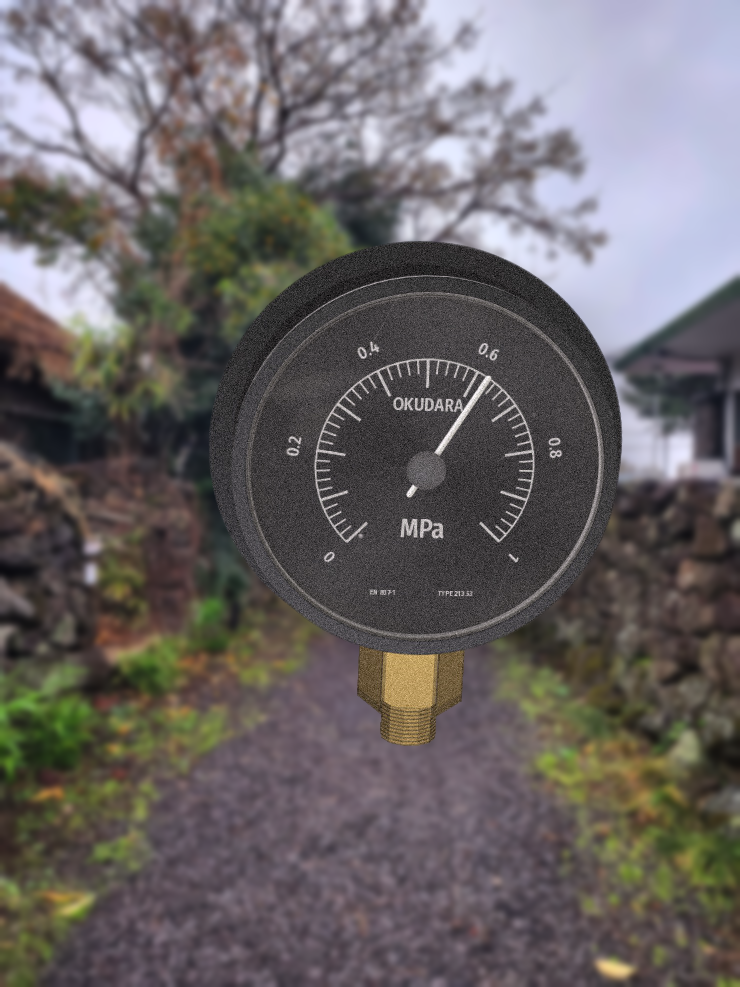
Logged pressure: 0.62 MPa
